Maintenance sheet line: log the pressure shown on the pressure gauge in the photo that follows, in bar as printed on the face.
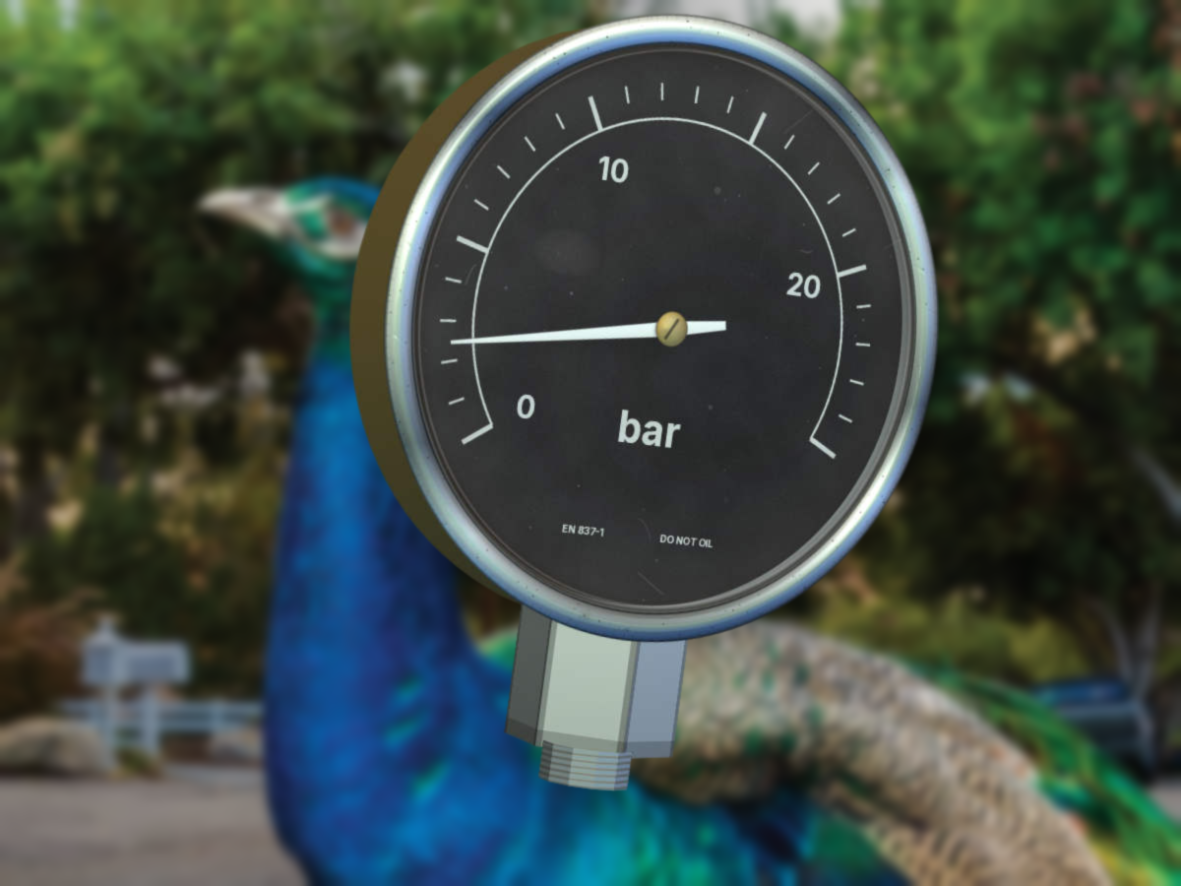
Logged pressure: 2.5 bar
